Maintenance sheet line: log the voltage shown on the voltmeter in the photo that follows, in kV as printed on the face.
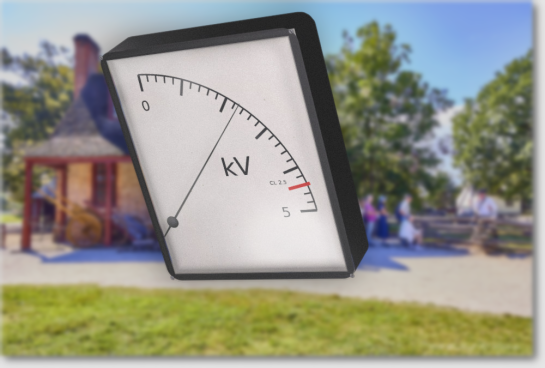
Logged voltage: 2.3 kV
